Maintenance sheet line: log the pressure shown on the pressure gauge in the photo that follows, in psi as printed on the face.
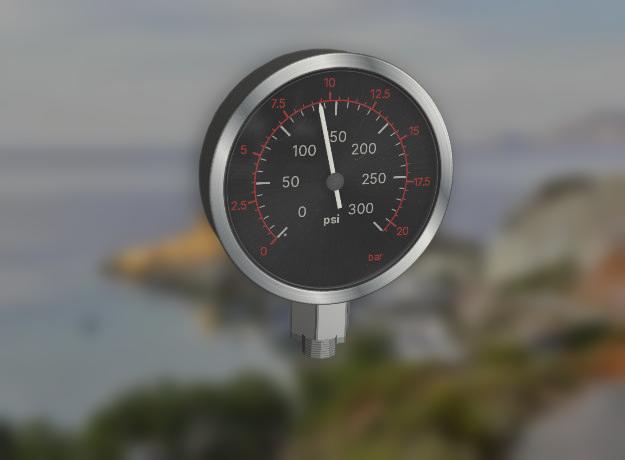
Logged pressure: 135 psi
